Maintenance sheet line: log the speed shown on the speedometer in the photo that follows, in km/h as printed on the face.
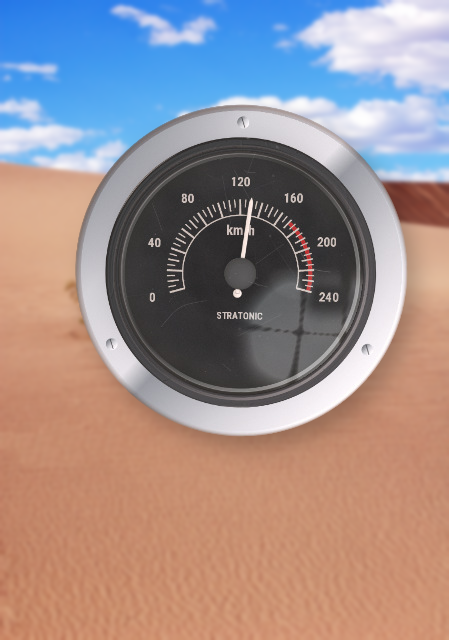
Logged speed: 130 km/h
